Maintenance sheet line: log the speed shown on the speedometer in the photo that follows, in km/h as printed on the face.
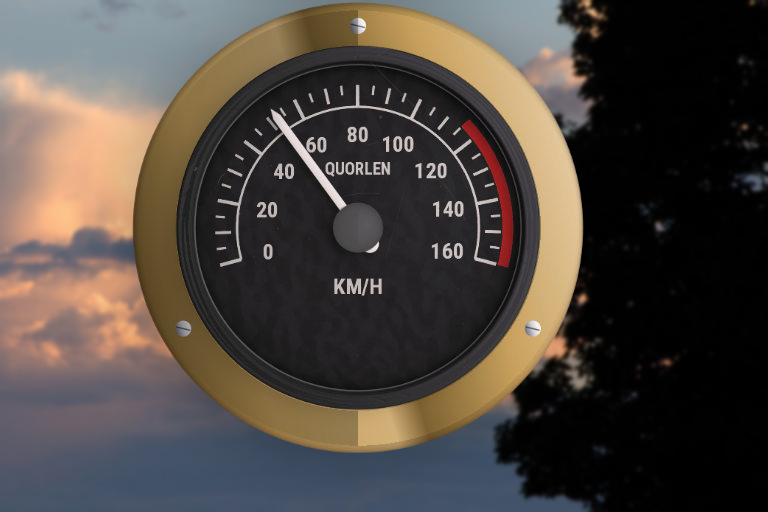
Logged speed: 52.5 km/h
